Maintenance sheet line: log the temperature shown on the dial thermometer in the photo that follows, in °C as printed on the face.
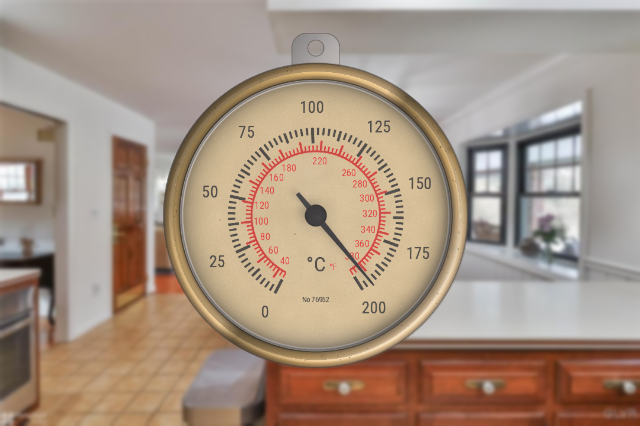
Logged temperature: 195 °C
